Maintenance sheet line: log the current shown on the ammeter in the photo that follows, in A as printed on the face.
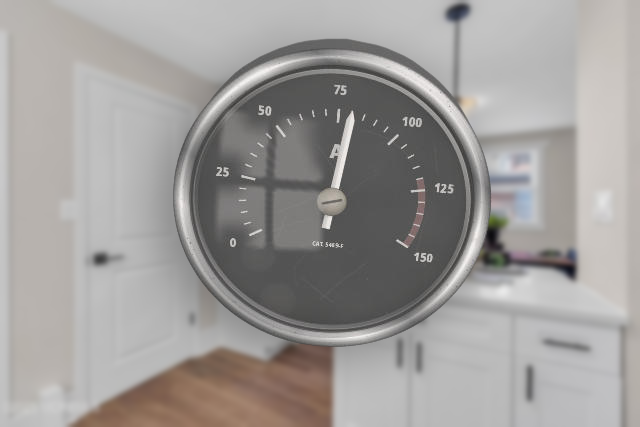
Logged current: 80 A
